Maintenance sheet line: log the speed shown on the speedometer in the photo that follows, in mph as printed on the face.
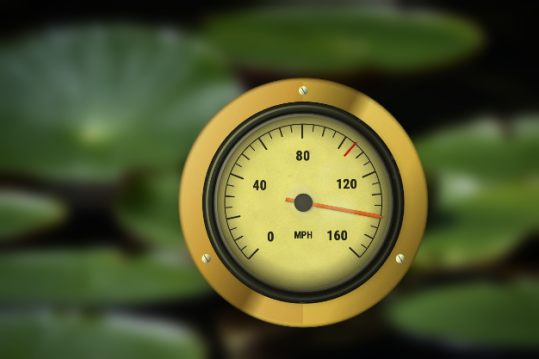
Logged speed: 140 mph
